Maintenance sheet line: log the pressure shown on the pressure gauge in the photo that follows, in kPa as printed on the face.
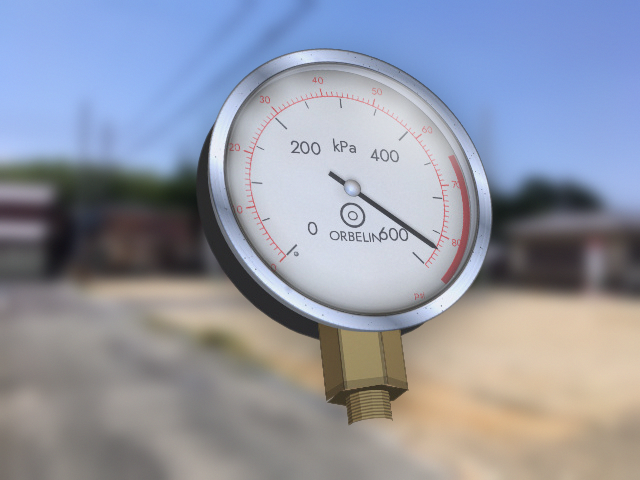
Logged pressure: 575 kPa
